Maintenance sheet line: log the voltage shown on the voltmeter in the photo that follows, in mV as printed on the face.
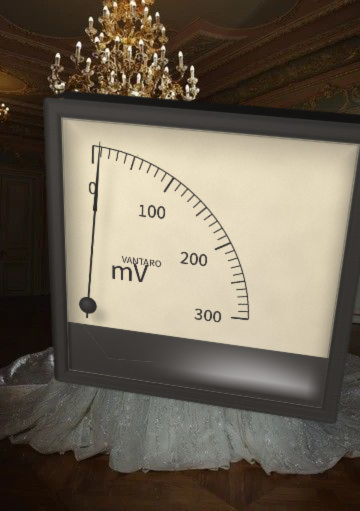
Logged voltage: 10 mV
